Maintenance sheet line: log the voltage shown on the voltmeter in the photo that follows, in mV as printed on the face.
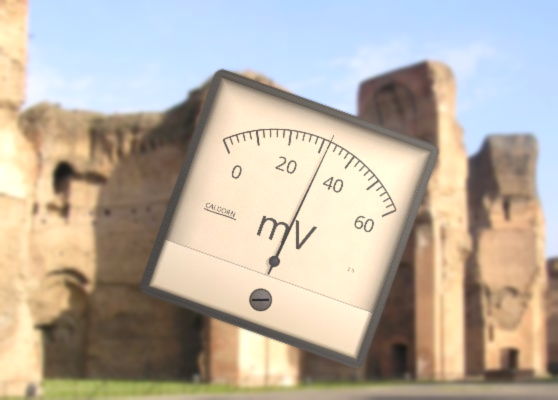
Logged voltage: 32 mV
